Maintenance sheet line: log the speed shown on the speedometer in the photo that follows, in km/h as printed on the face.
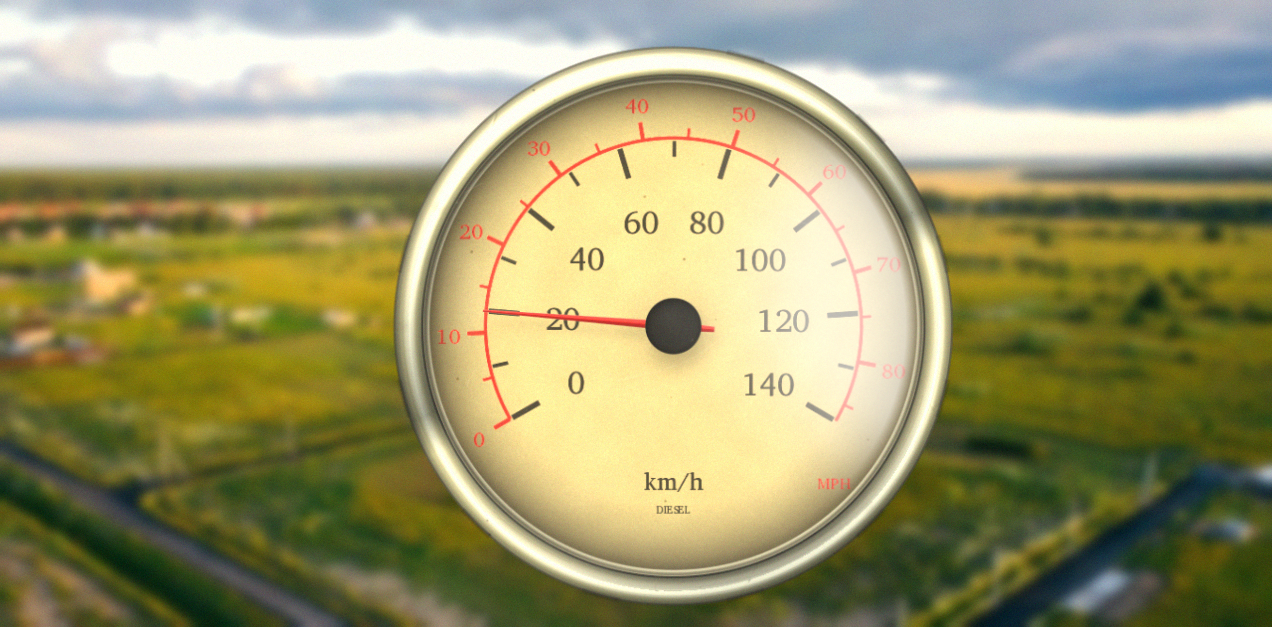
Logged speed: 20 km/h
